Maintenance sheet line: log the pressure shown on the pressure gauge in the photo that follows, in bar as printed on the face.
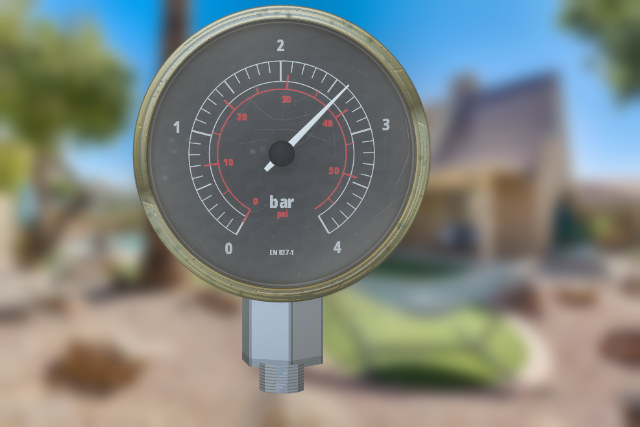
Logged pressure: 2.6 bar
